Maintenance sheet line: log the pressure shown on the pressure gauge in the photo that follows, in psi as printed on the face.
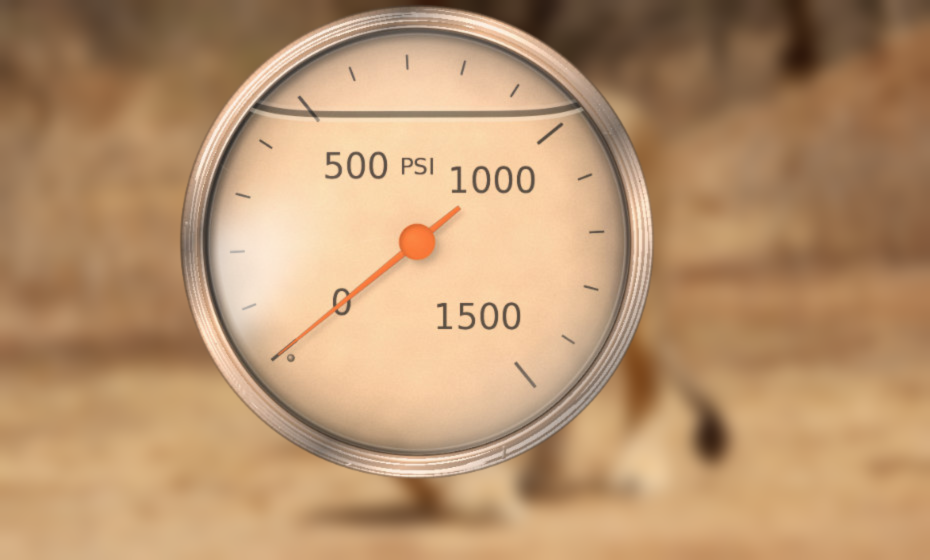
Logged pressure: 0 psi
